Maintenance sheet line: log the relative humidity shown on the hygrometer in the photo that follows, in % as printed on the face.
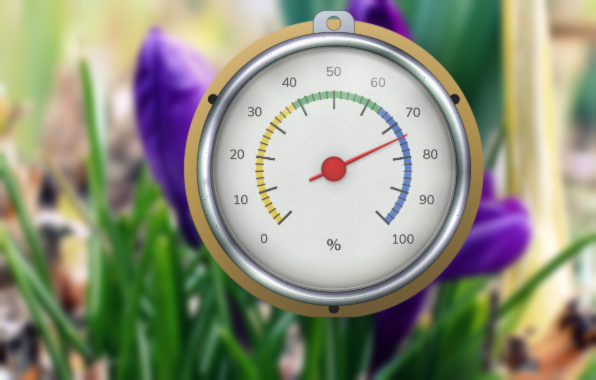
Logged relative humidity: 74 %
